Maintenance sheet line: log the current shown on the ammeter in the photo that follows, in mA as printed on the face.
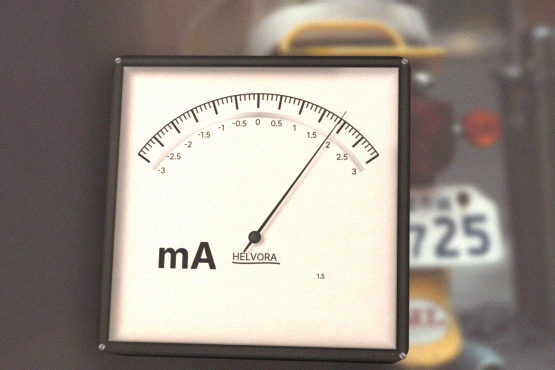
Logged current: 1.9 mA
